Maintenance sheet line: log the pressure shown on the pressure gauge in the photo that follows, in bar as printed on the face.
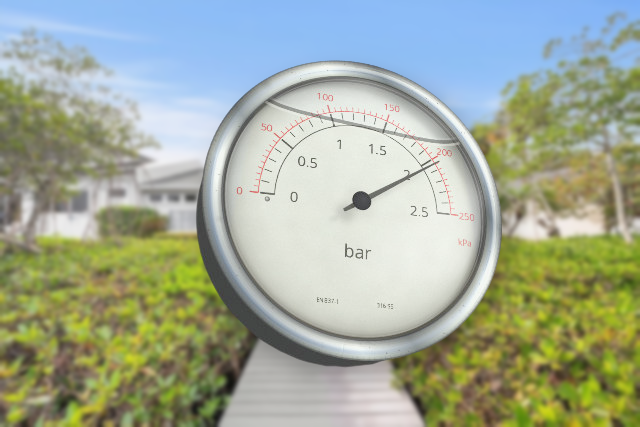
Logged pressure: 2.05 bar
